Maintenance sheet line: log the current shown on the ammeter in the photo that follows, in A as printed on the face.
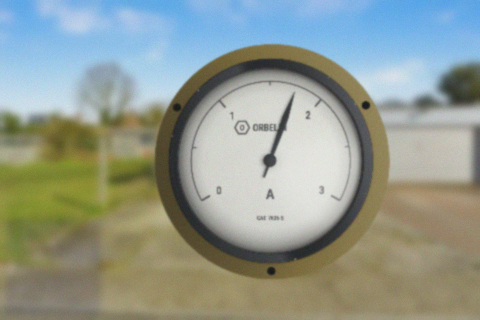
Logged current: 1.75 A
